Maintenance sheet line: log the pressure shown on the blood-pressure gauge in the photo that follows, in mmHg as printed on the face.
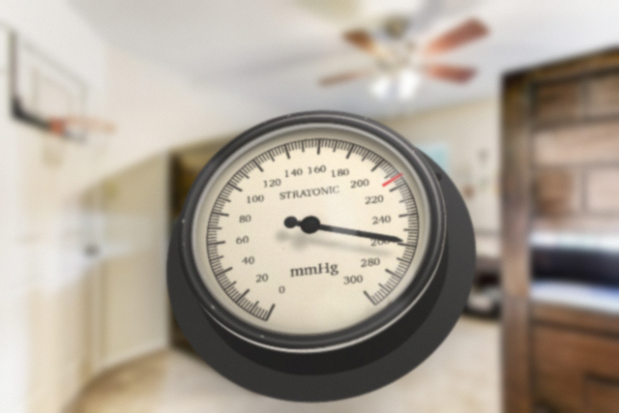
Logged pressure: 260 mmHg
